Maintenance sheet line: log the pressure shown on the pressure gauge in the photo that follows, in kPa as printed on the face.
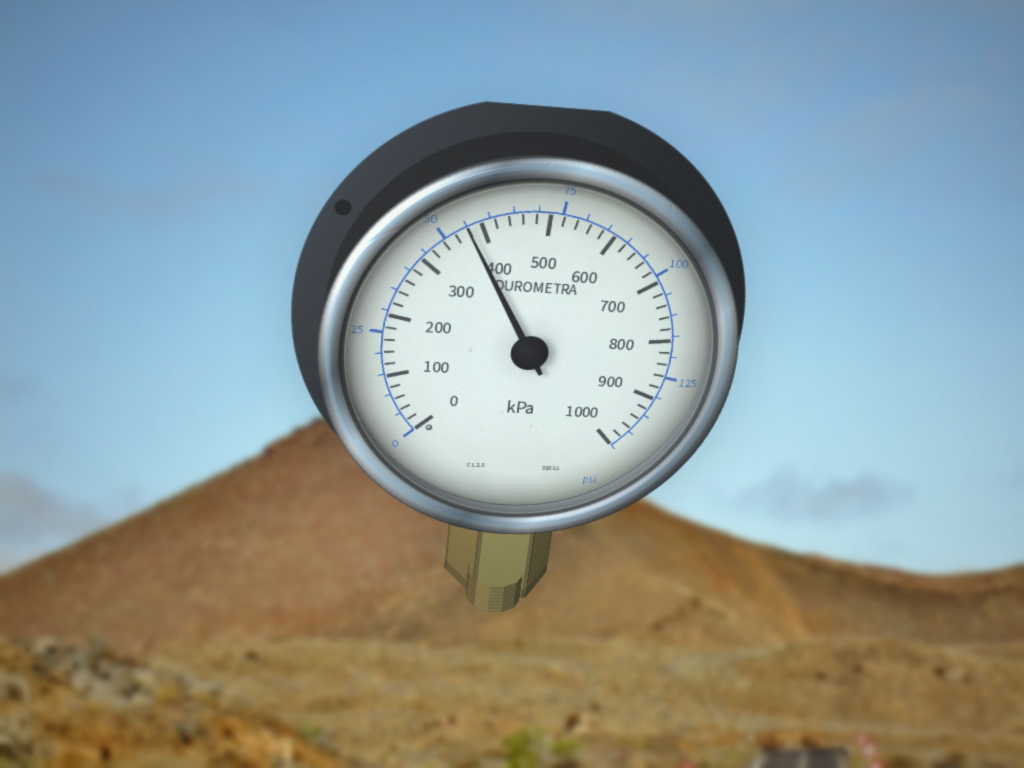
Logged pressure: 380 kPa
